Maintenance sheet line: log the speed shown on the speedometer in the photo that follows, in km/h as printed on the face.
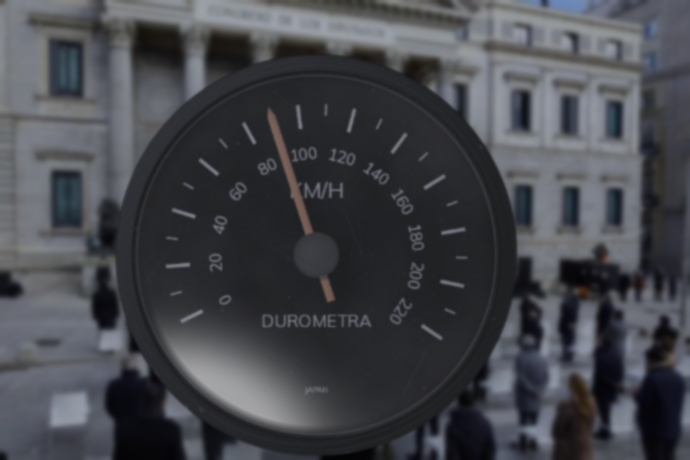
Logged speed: 90 km/h
